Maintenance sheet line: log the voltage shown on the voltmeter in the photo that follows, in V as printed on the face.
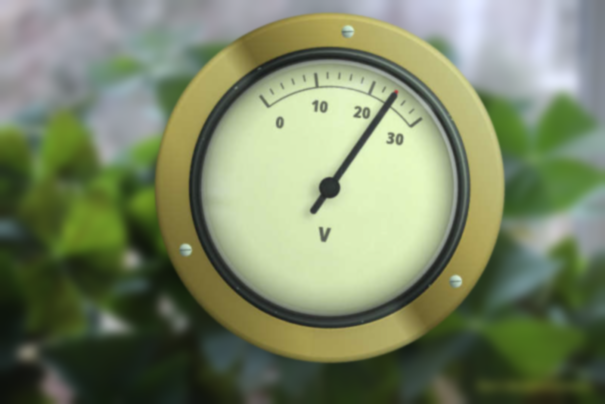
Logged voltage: 24 V
